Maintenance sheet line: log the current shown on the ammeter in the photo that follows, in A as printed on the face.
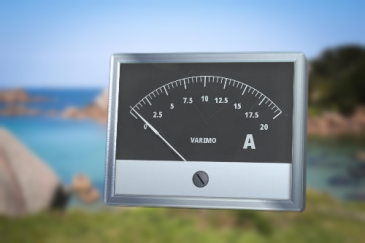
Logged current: 0.5 A
